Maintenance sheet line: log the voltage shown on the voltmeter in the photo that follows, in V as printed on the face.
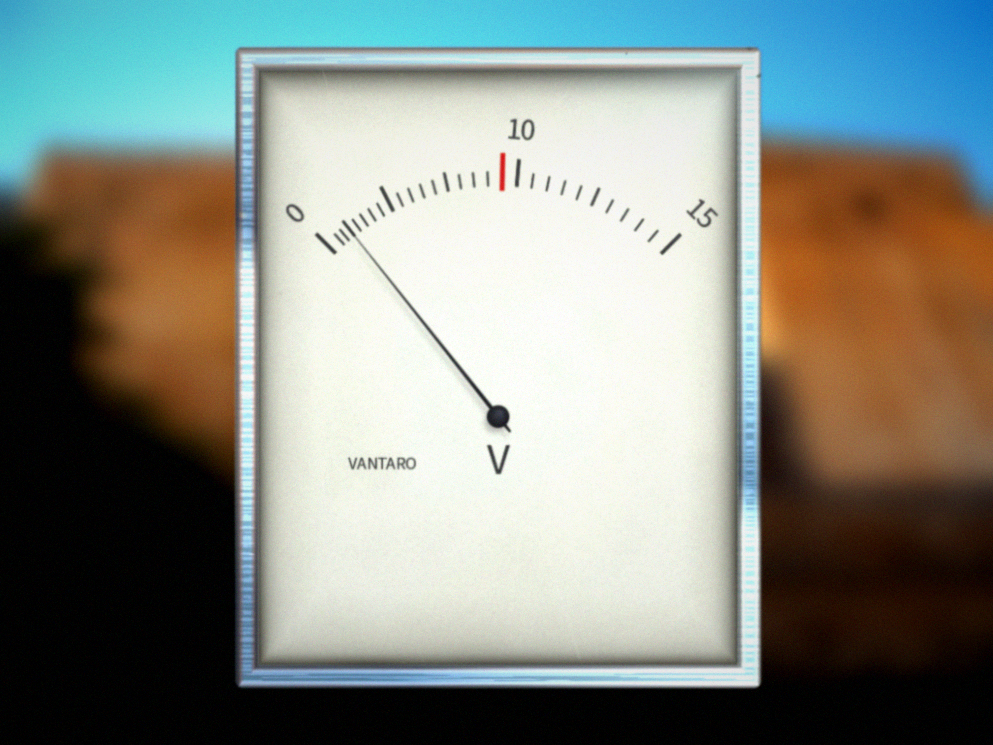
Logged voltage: 2.5 V
